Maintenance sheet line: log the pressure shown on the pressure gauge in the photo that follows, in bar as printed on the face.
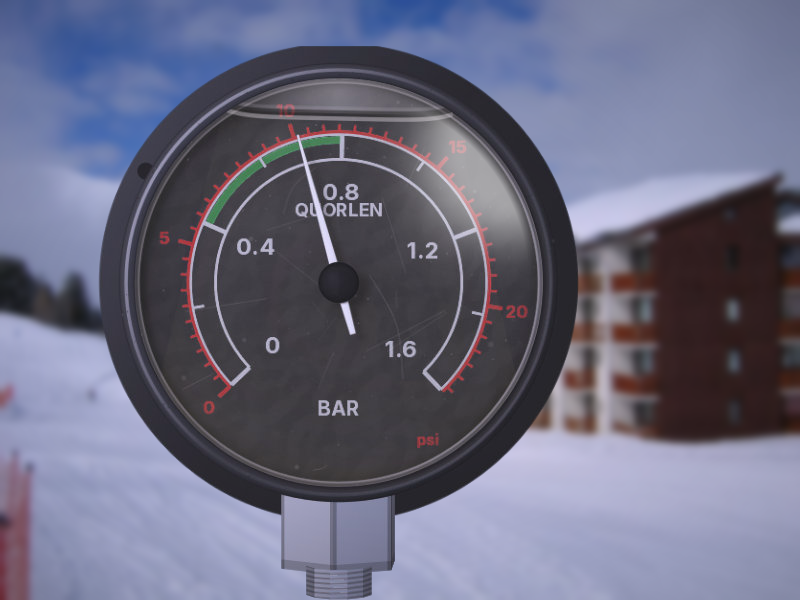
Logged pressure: 0.7 bar
